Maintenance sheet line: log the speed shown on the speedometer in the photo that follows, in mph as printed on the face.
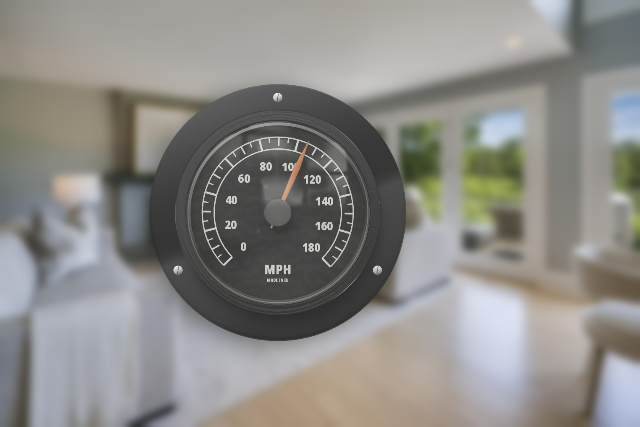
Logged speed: 105 mph
